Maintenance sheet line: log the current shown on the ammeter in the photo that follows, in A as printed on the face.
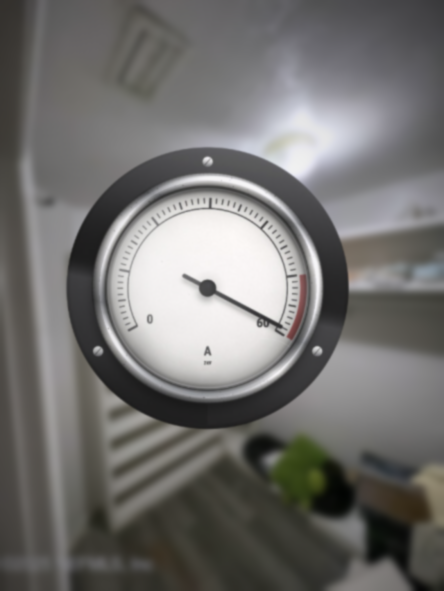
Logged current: 59 A
